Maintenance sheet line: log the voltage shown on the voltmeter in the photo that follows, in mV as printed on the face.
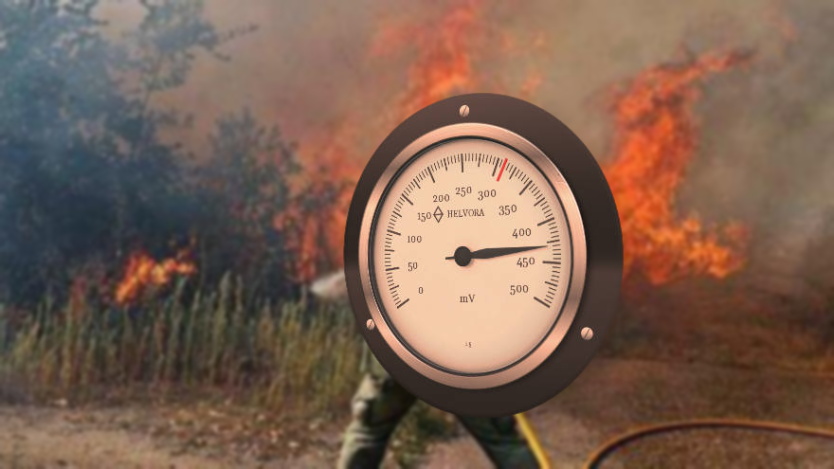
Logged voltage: 430 mV
